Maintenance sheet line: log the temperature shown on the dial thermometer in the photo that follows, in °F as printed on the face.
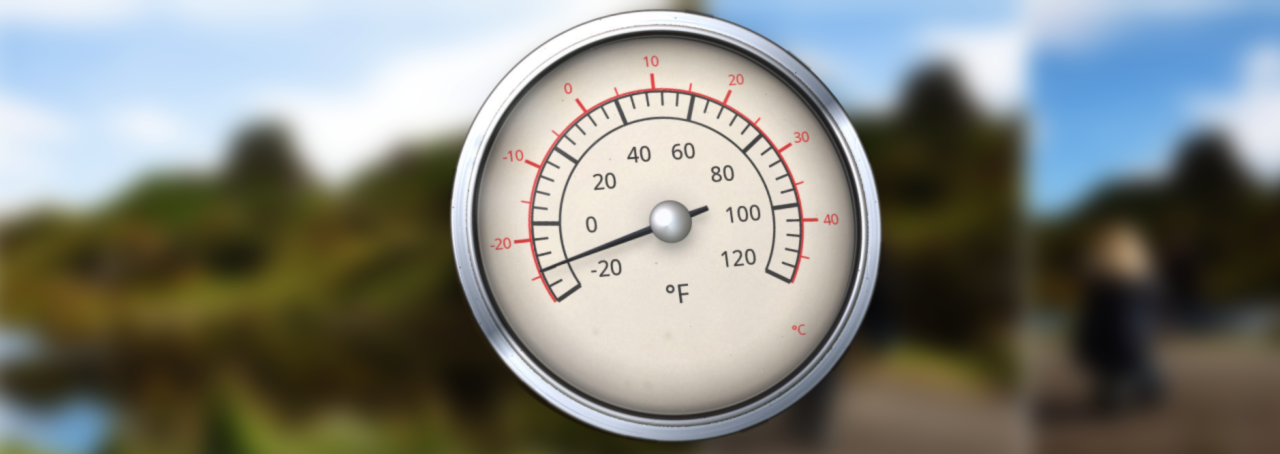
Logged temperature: -12 °F
